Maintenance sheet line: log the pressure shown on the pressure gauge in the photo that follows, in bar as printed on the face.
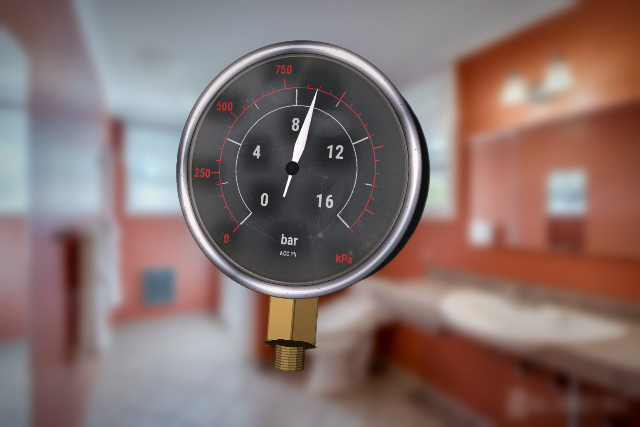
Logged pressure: 9 bar
